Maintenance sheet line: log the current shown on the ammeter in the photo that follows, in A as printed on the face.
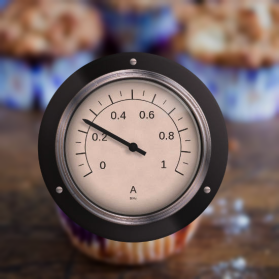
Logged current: 0.25 A
